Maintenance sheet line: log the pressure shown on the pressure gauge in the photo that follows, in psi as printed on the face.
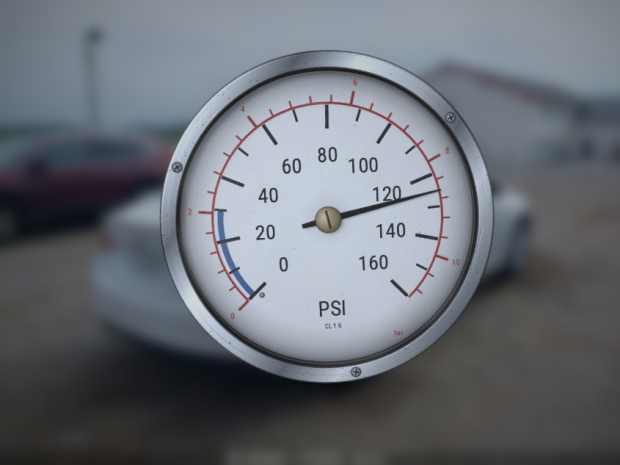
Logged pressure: 125 psi
